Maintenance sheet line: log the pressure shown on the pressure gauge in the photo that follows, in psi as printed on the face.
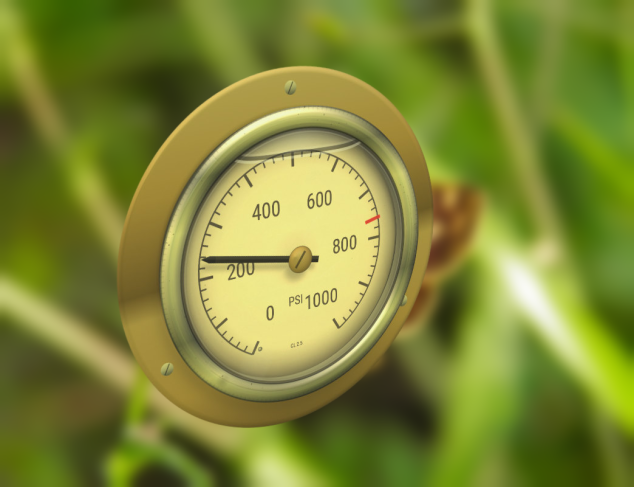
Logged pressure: 240 psi
